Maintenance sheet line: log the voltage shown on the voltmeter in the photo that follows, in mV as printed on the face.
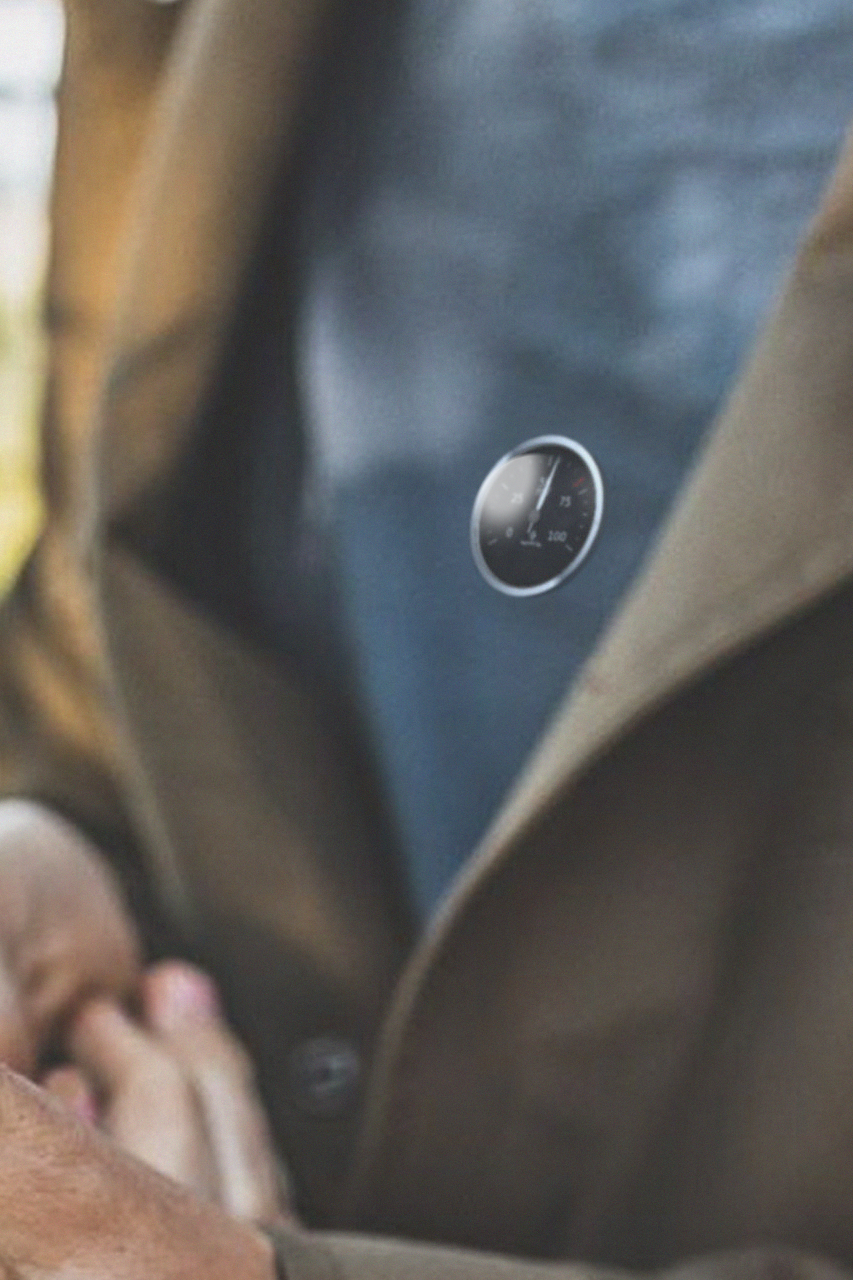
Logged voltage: 55 mV
